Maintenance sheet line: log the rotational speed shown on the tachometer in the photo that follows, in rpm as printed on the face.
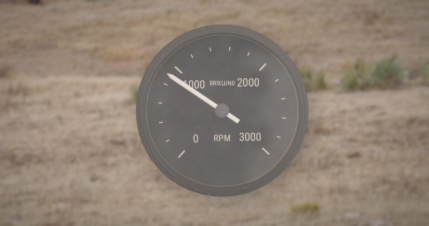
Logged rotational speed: 900 rpm
